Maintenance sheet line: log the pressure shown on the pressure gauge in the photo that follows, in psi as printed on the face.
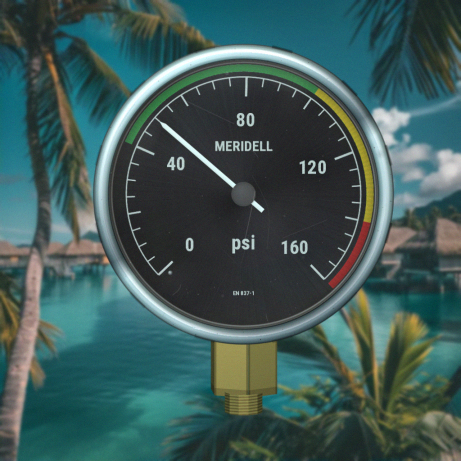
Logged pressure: 50 psi
